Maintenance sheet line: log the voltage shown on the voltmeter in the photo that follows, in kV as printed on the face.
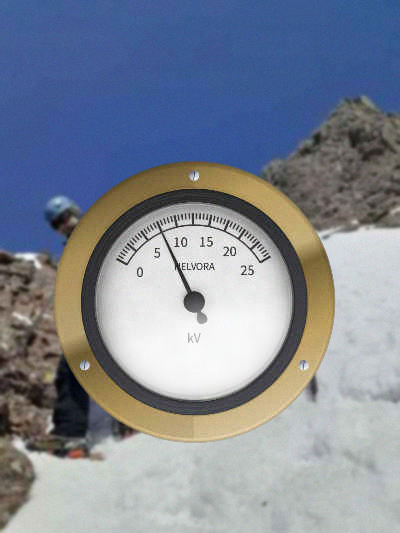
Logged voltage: 7.5 kV
